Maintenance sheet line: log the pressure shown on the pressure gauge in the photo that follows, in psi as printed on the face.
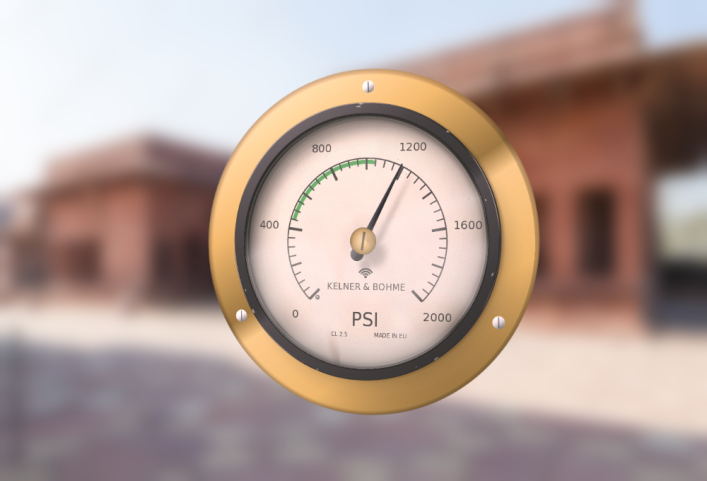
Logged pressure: 1200 psi
